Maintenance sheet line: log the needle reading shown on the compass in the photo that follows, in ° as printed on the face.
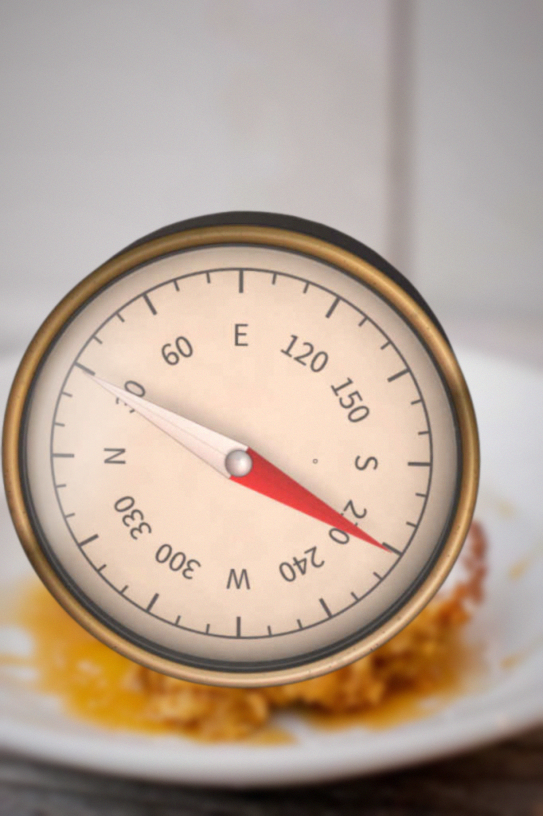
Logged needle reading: 210 °
